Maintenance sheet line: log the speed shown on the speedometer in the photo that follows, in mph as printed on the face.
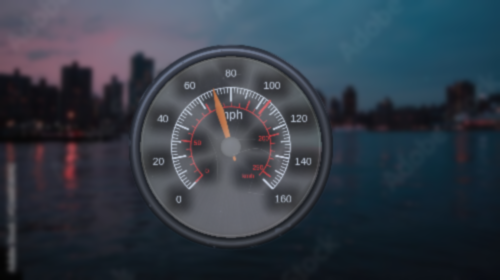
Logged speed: 70 mph
